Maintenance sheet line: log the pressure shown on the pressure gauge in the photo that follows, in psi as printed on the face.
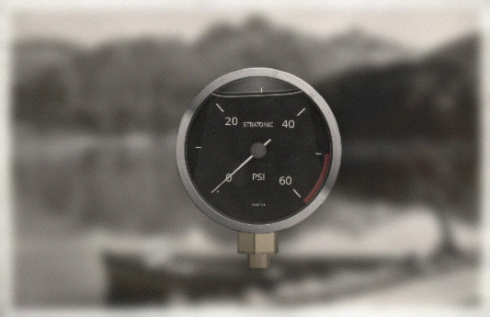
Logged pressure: 0 psi
